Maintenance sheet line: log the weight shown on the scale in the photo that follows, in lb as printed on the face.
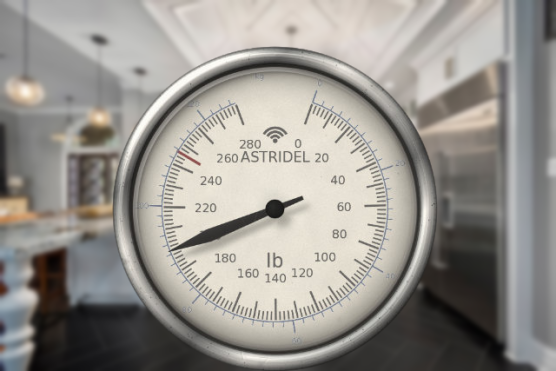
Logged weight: 200 lb
